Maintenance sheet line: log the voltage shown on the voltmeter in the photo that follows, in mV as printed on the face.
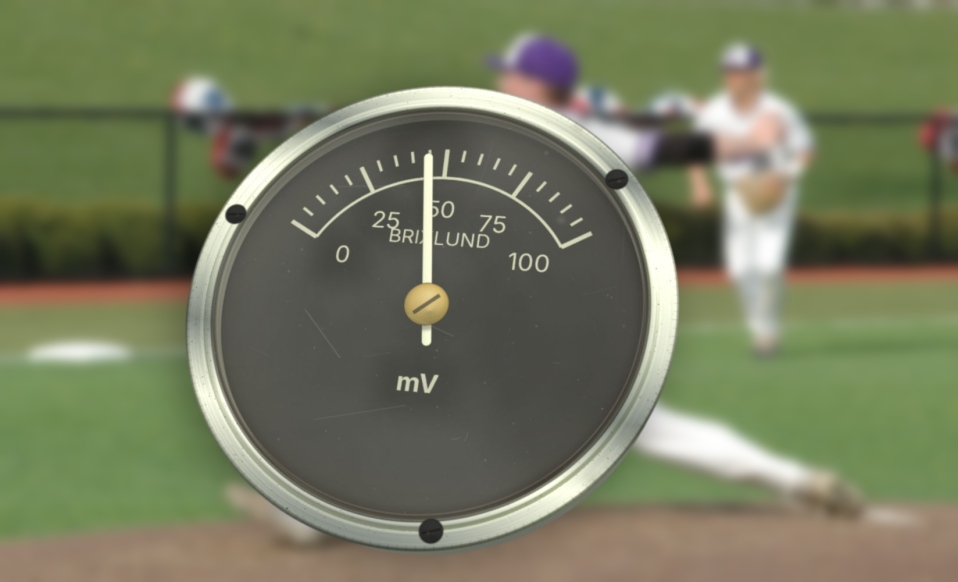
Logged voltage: 45 mV
